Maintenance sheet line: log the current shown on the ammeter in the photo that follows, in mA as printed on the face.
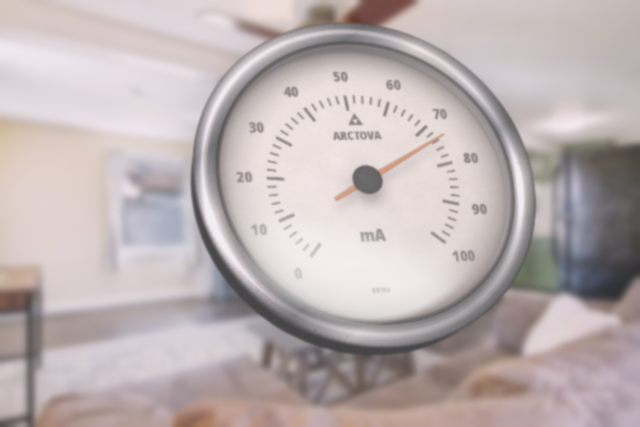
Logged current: 74 mA
